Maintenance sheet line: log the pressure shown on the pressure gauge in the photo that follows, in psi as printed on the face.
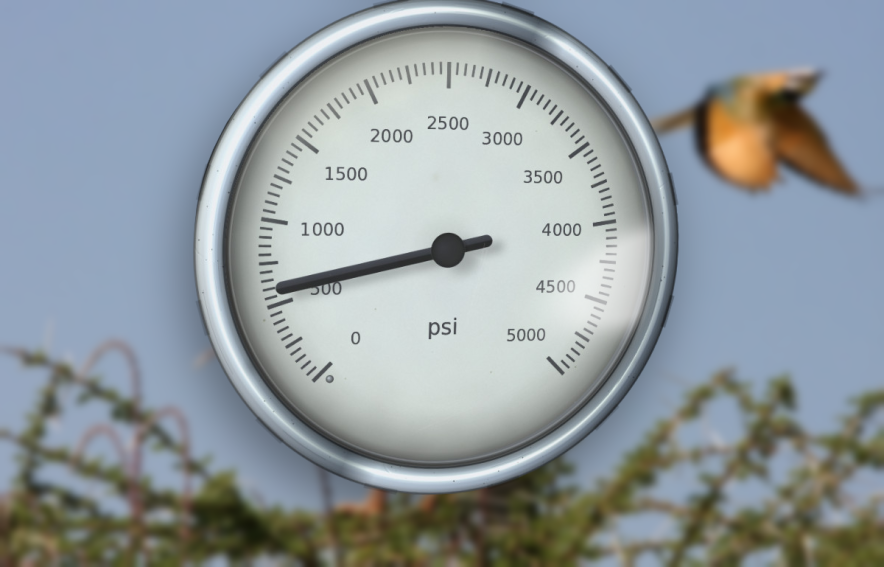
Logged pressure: 600 psi
